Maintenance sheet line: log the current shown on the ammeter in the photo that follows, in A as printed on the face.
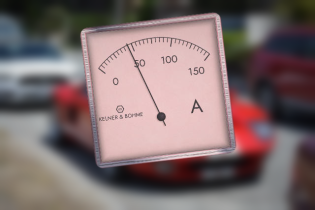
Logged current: 45 A
